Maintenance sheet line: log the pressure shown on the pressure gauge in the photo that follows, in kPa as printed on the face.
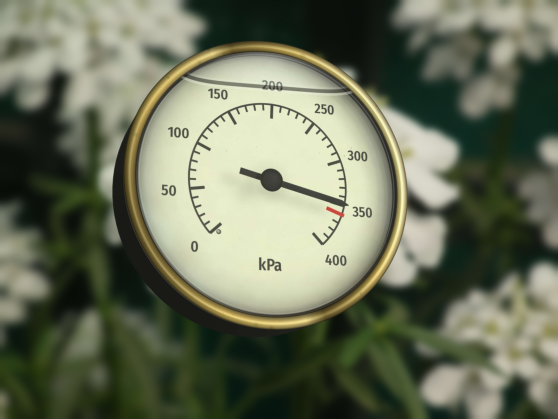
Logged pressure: 350 kPa
